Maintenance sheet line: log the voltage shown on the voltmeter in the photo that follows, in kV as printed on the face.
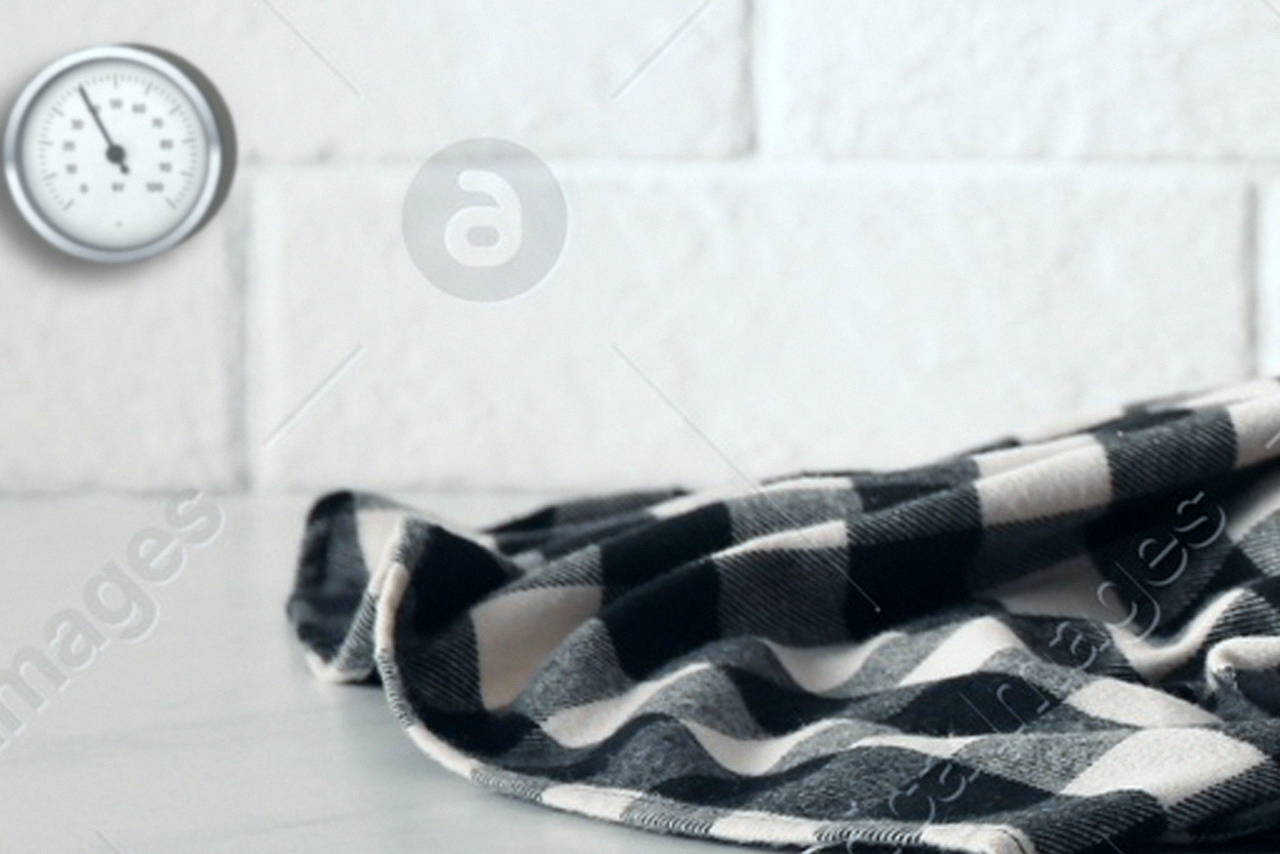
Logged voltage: 40 kV
